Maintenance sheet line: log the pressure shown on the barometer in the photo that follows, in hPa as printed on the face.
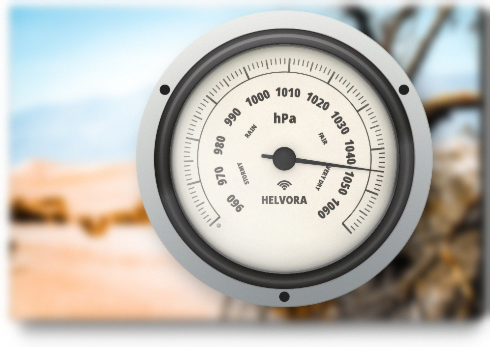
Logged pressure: 1045 hPa
